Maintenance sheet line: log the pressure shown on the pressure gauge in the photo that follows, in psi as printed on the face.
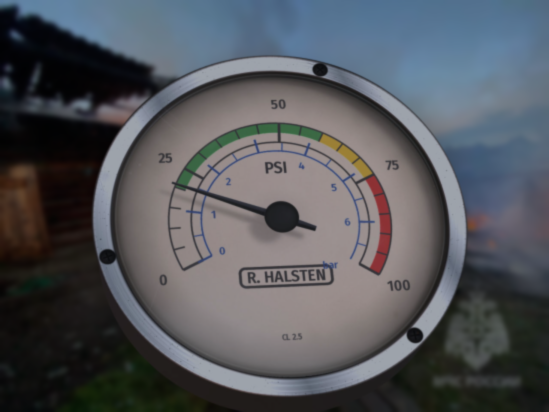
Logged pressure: 20 psi
